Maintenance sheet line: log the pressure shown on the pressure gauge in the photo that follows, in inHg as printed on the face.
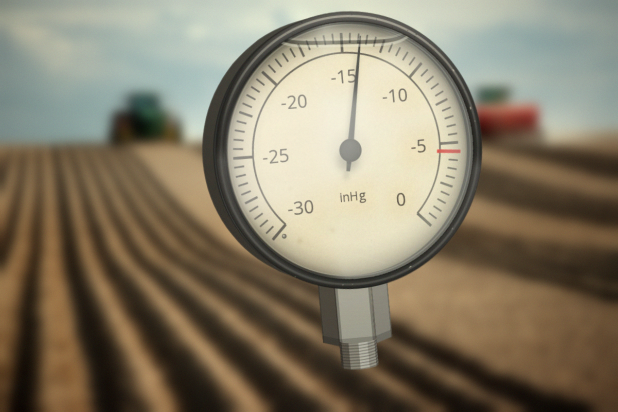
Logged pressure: -14 inHg
